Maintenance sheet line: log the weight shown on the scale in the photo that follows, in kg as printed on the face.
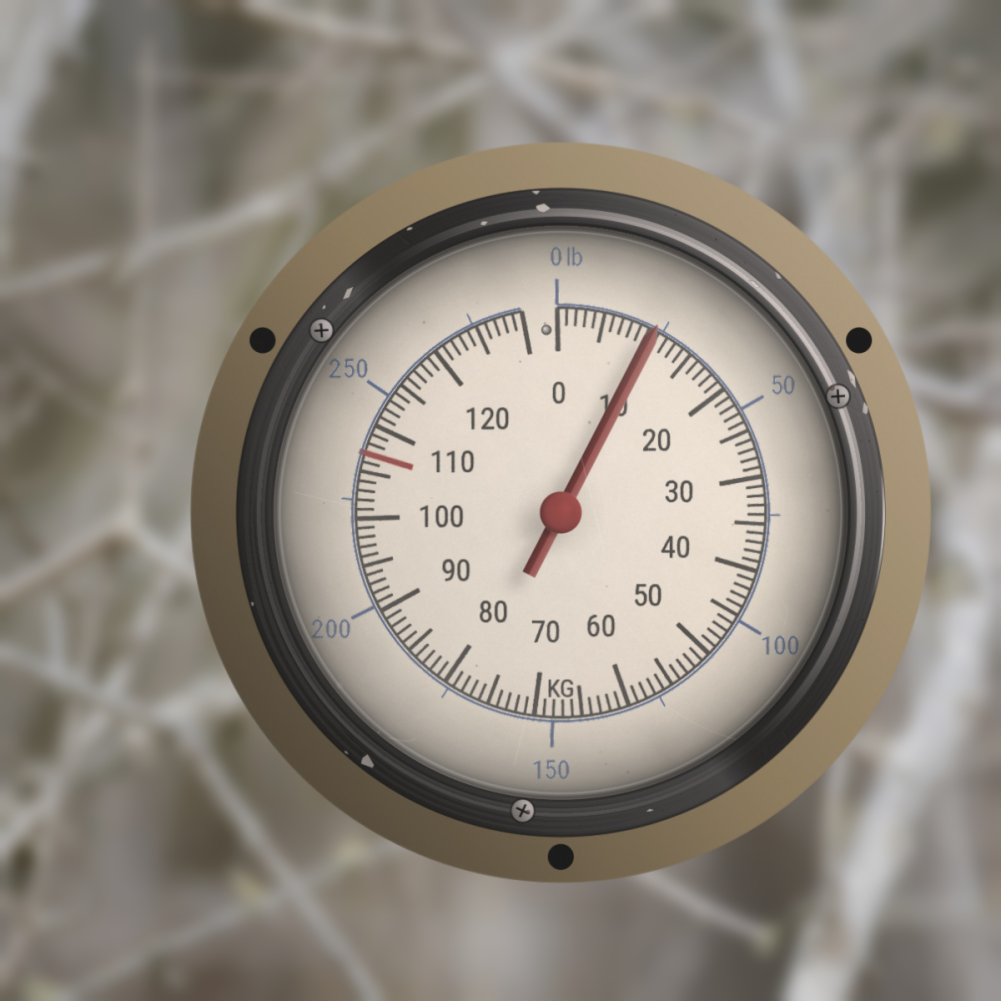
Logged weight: 10.5 kg
